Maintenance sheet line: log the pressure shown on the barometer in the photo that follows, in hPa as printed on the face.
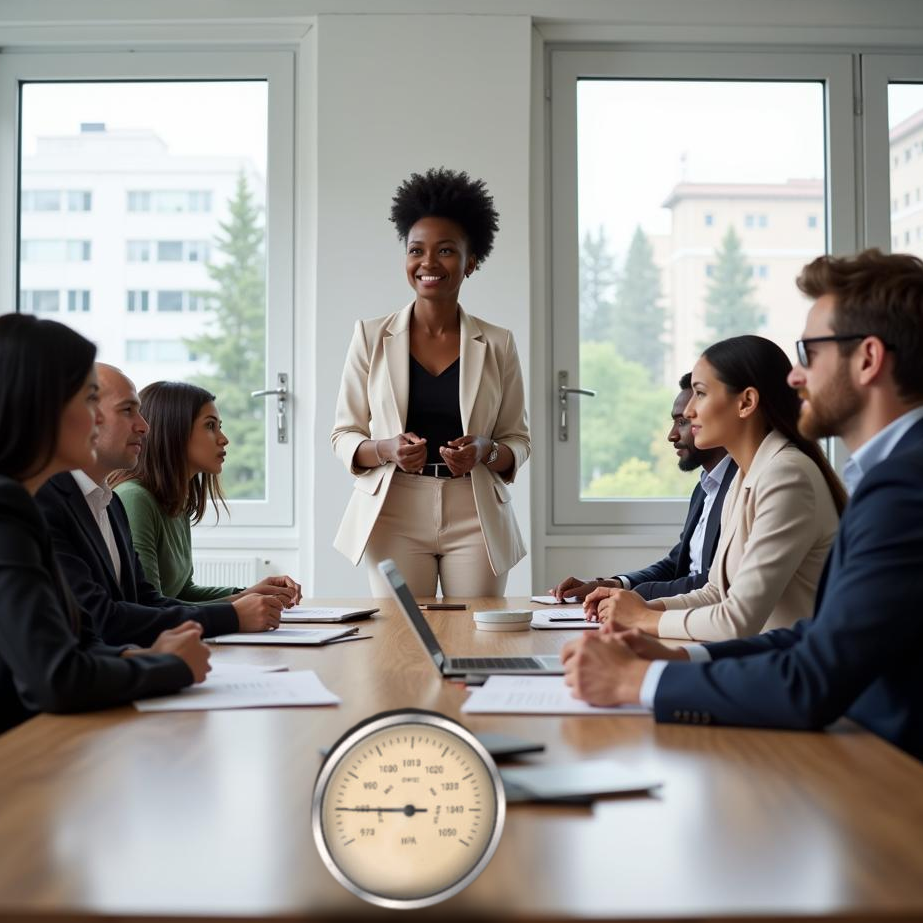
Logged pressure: 980 hPa
